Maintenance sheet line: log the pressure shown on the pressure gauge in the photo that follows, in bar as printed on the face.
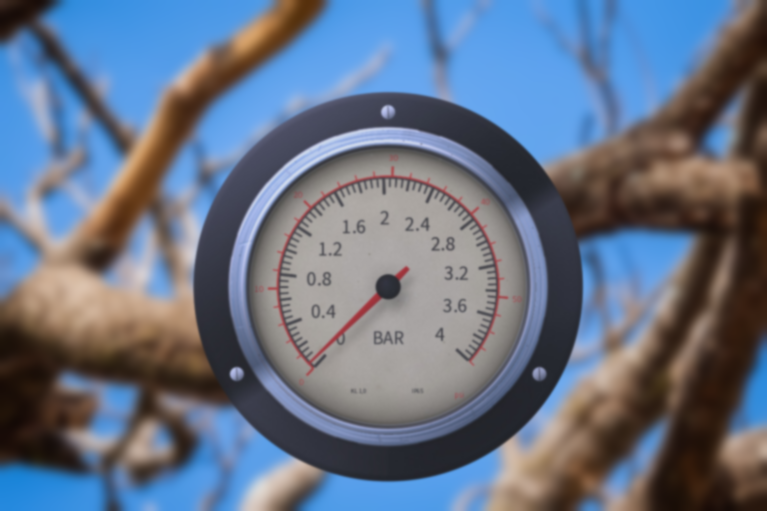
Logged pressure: 0.05 bar
